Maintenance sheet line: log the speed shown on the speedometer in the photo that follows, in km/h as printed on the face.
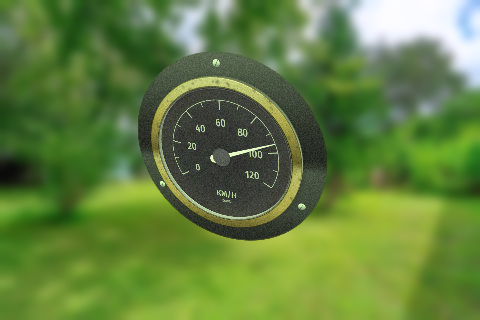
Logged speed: 95 km/h
